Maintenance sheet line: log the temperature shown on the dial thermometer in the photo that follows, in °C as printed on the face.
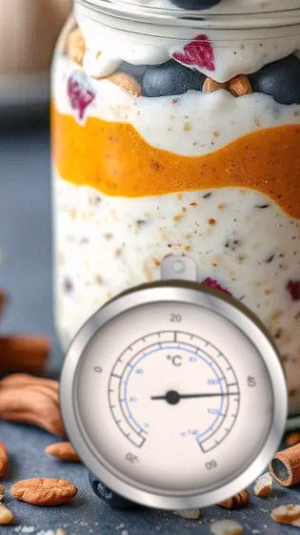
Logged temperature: 42 °C
